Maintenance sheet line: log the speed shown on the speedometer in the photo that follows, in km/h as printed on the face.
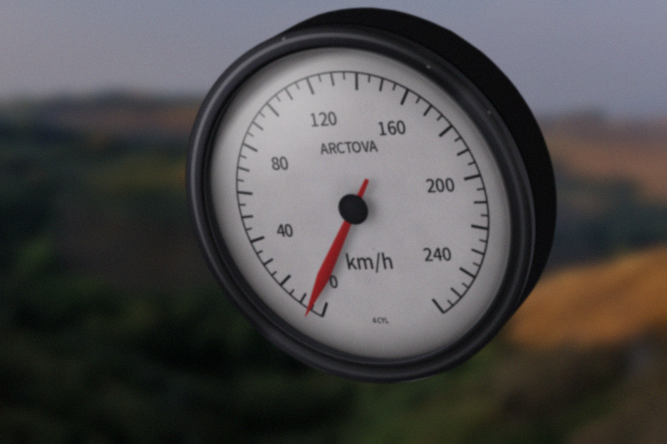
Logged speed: 5 km/h
